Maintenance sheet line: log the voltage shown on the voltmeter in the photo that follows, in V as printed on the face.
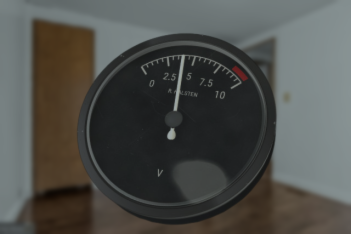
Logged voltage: 4 V
